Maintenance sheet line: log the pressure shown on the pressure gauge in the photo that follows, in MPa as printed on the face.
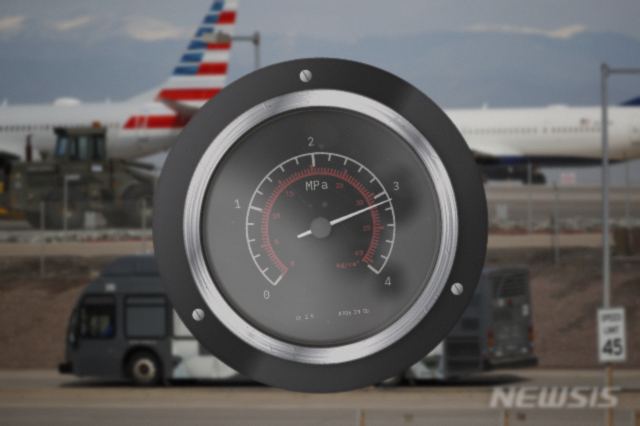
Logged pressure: 3.1 MPa
